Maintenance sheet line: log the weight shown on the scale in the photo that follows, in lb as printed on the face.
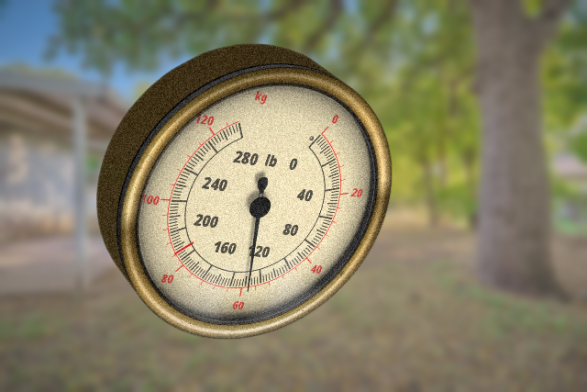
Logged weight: 130 lb
